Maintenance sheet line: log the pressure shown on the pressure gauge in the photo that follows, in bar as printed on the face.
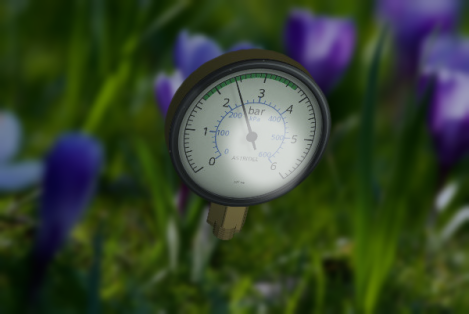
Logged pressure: 2.4 bar
